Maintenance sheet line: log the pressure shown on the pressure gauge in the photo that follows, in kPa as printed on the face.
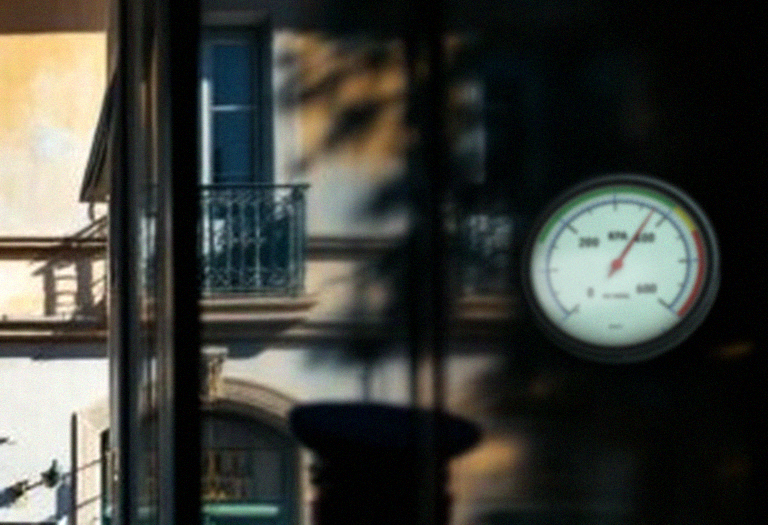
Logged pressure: 375 kPa
